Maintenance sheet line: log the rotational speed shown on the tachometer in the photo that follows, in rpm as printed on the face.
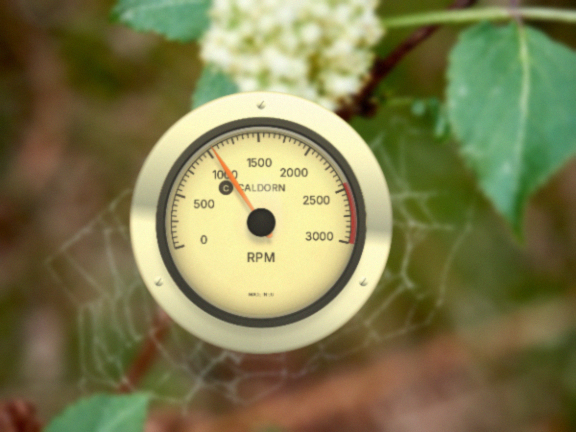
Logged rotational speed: 1050 rpm
